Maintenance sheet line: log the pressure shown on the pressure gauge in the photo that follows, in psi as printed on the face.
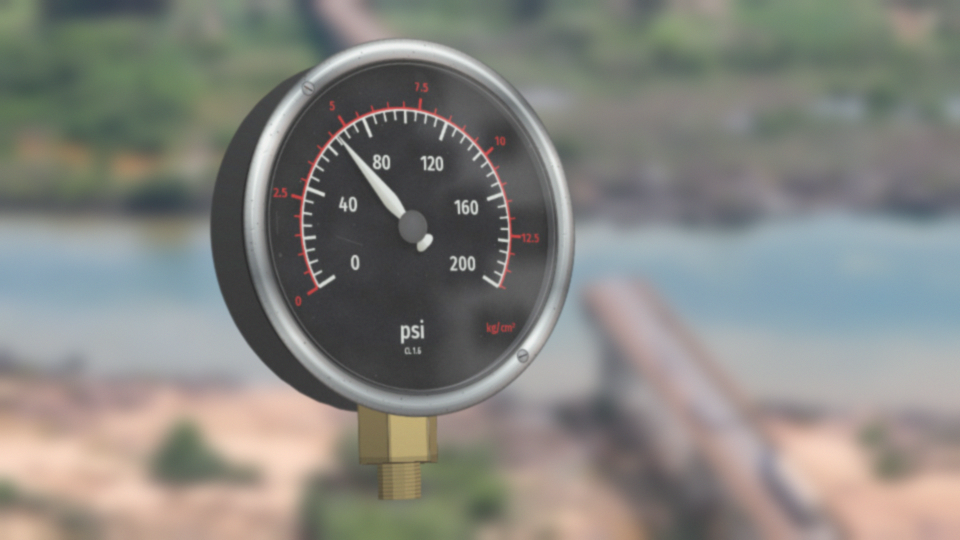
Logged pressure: 65 psi
